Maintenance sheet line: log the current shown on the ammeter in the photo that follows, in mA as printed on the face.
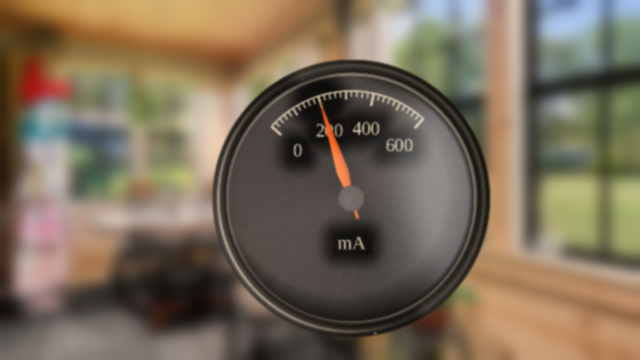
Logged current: 200 mA
